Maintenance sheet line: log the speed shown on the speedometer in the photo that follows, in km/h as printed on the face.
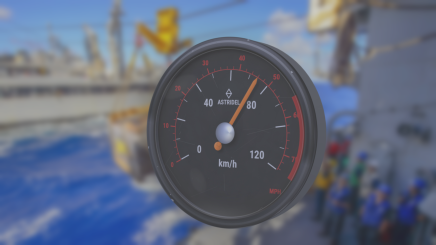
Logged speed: 75 km/h
